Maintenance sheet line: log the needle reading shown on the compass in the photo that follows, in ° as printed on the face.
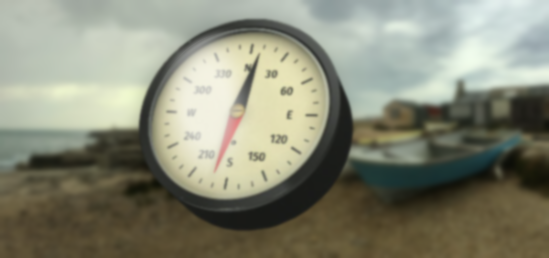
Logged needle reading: 190 °
